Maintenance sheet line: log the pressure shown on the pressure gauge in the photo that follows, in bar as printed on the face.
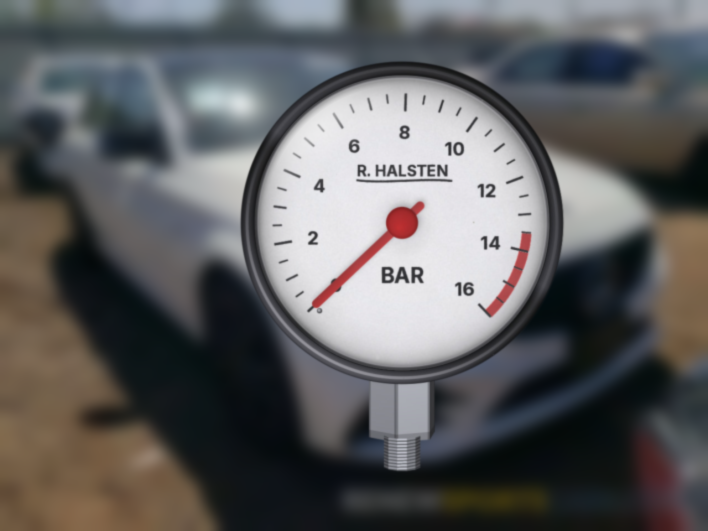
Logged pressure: 0 bar
